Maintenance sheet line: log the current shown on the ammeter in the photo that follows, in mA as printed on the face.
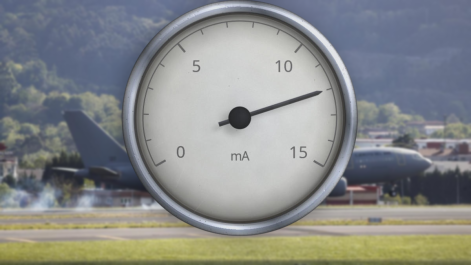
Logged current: 12 mA
